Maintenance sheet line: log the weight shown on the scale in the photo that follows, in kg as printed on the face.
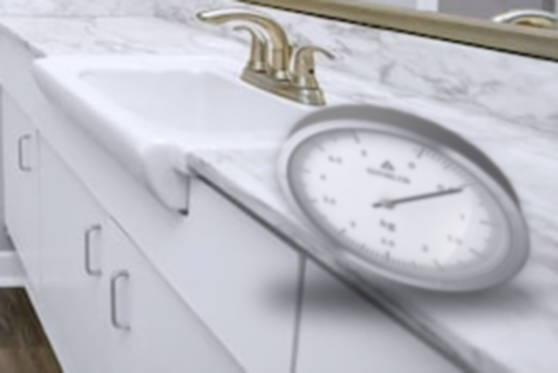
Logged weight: 0.5 kg
